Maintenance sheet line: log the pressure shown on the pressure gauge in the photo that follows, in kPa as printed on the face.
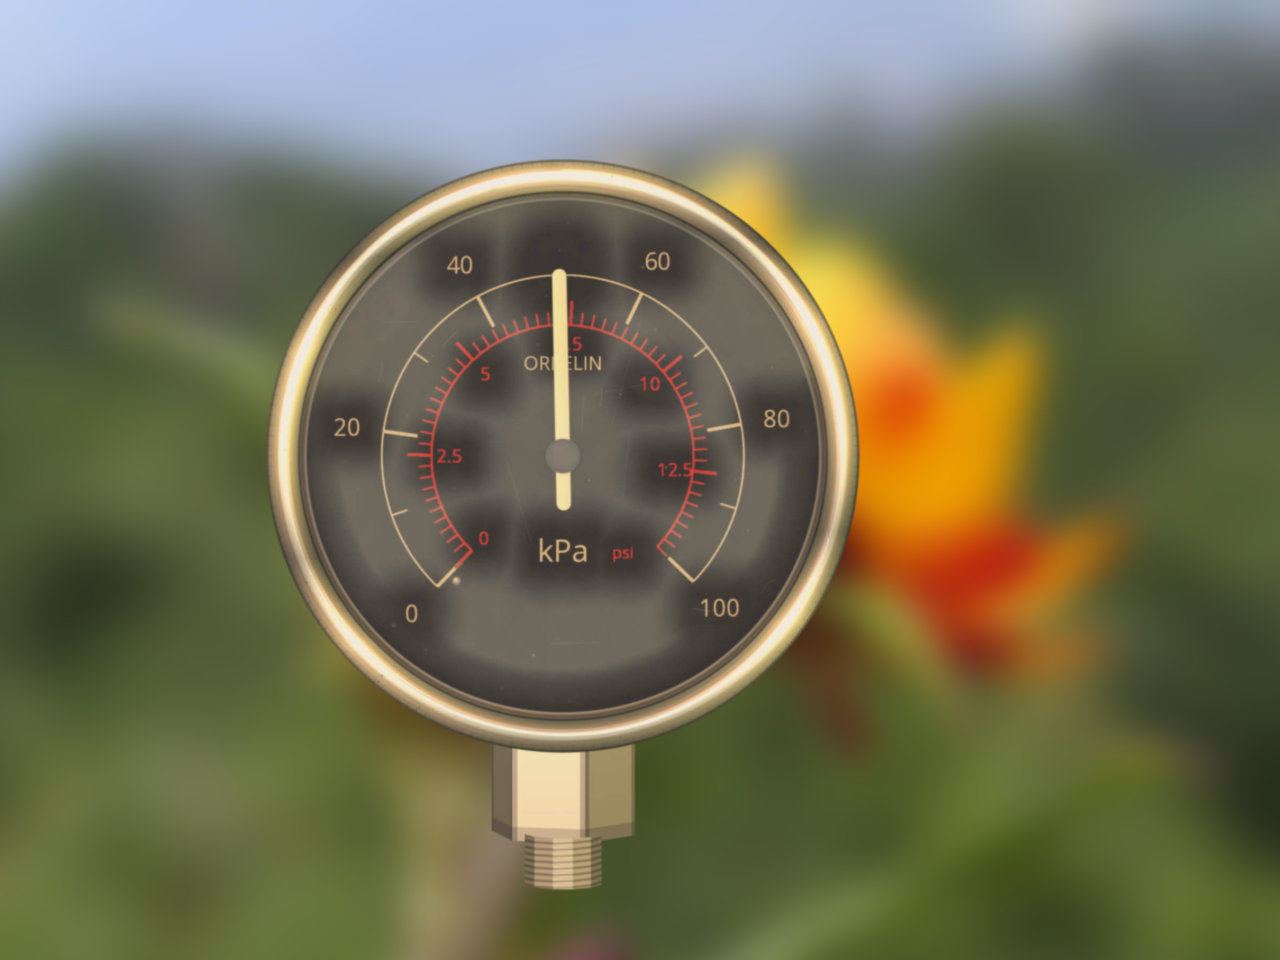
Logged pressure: 50 kPa
